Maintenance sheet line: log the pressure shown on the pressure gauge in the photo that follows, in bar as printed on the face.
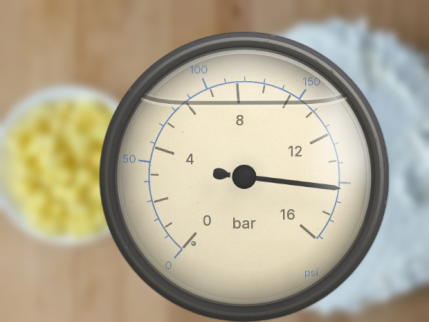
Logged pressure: 14 bar
